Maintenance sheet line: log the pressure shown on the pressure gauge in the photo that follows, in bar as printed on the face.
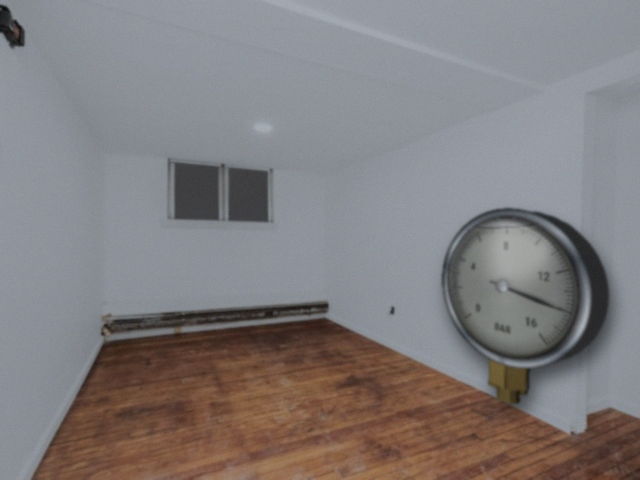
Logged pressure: 14 bar
